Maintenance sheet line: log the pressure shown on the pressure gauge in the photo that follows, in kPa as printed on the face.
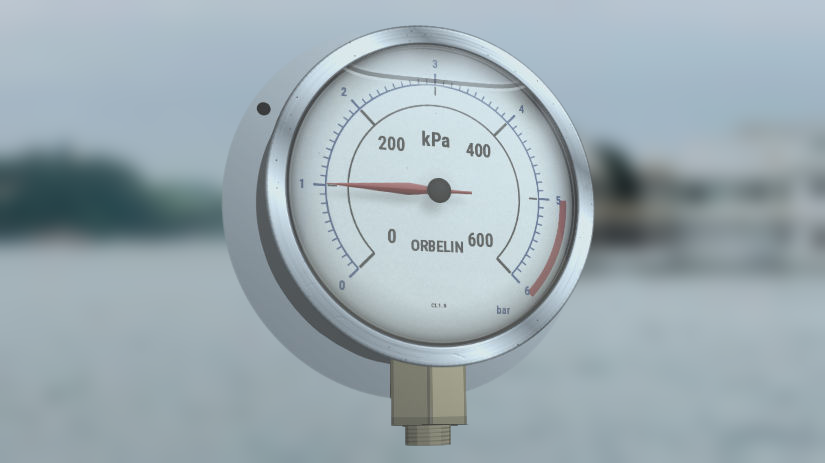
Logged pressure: 100 kPa
